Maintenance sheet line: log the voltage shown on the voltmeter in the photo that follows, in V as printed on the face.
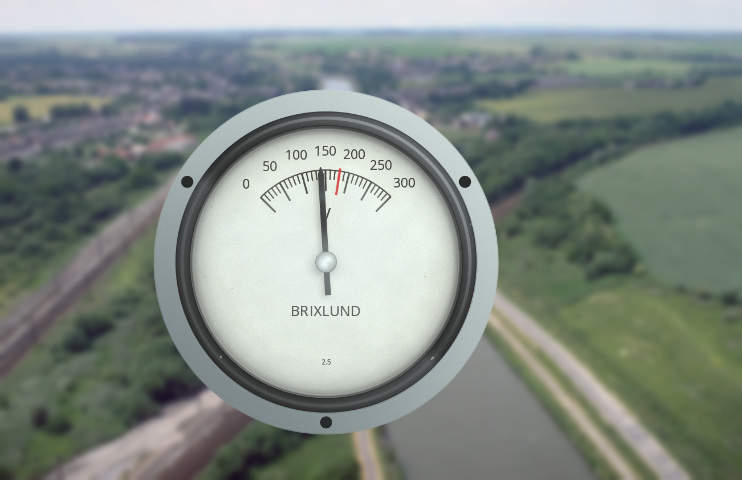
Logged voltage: 140 V
